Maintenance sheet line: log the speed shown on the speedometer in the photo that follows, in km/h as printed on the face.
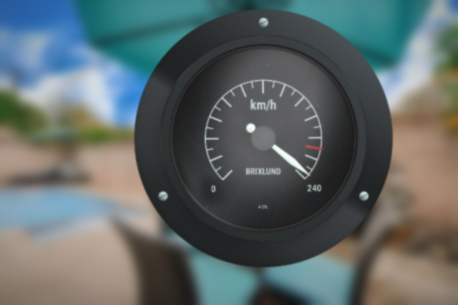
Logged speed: 235 km/h
